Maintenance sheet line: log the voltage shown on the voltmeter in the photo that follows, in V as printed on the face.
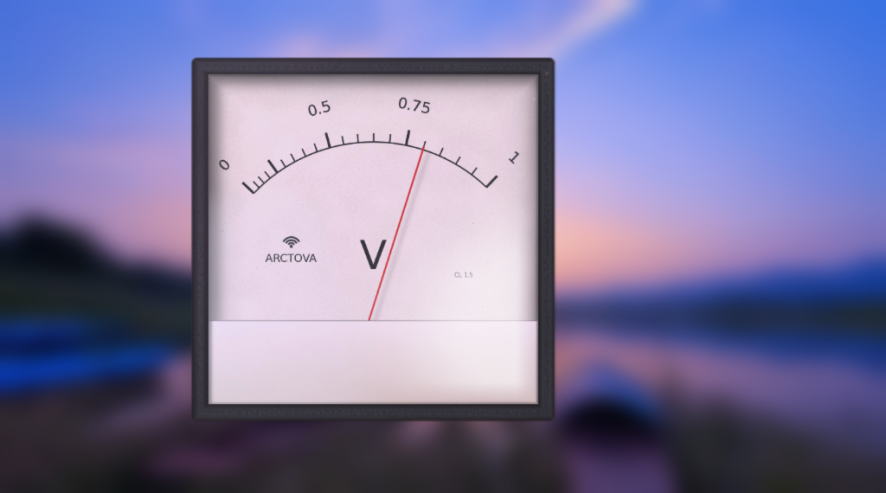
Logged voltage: 0.8 V
